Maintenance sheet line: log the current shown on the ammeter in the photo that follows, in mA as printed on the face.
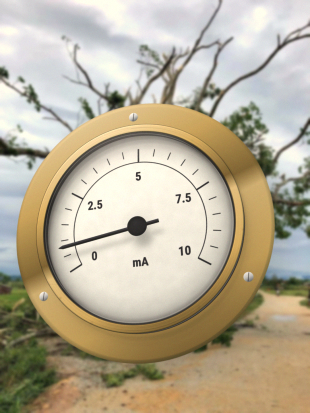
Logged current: 0.75 mA
